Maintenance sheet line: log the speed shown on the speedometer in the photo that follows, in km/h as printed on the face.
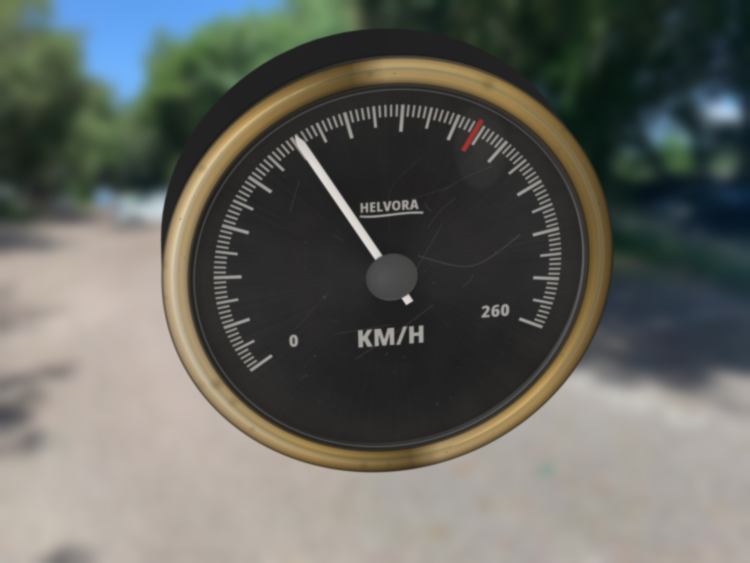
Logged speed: 102 km/h
